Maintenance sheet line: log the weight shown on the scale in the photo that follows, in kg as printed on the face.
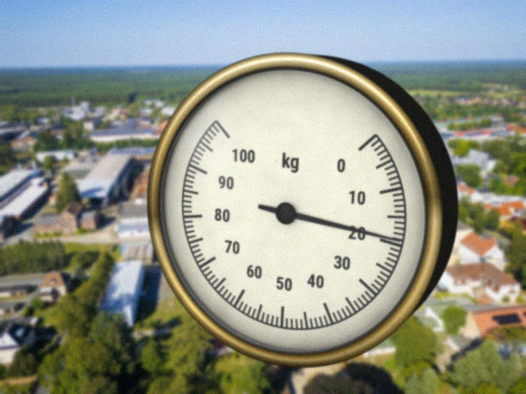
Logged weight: 19 kg
